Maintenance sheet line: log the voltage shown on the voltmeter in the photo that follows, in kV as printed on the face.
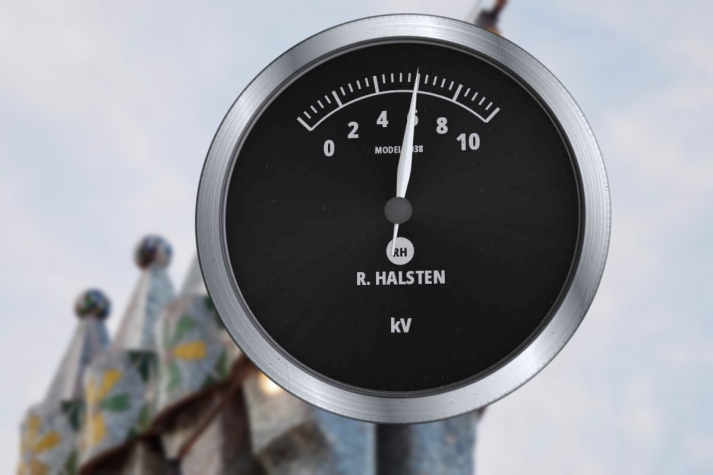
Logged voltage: 6 kV
